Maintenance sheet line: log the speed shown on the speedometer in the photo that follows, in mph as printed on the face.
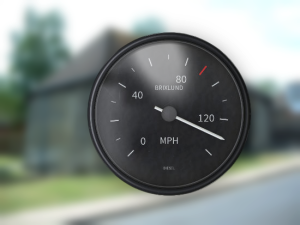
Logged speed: 130 mph
